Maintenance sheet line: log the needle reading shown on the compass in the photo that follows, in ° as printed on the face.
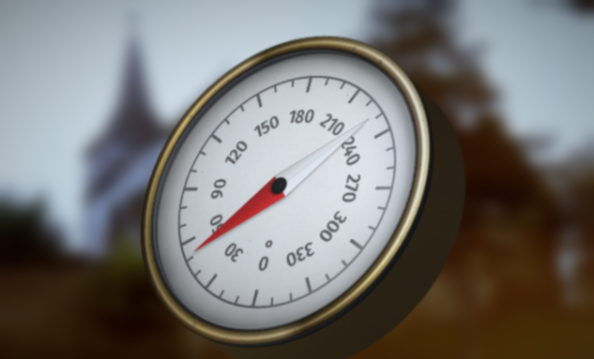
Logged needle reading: 50 °
